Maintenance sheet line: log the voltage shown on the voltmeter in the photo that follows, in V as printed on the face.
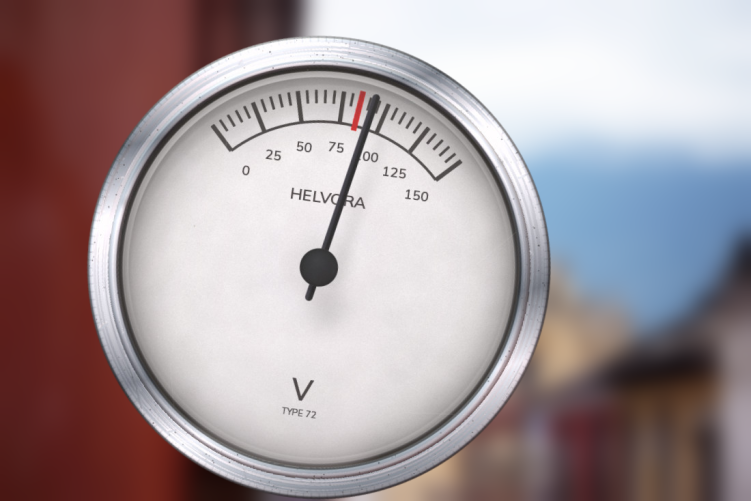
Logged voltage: 92.5 V
